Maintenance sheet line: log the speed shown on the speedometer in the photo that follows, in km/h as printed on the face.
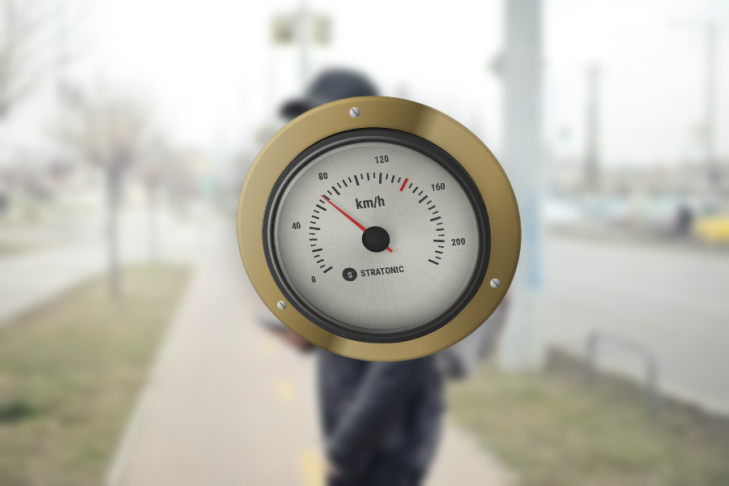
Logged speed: 70 km/h
